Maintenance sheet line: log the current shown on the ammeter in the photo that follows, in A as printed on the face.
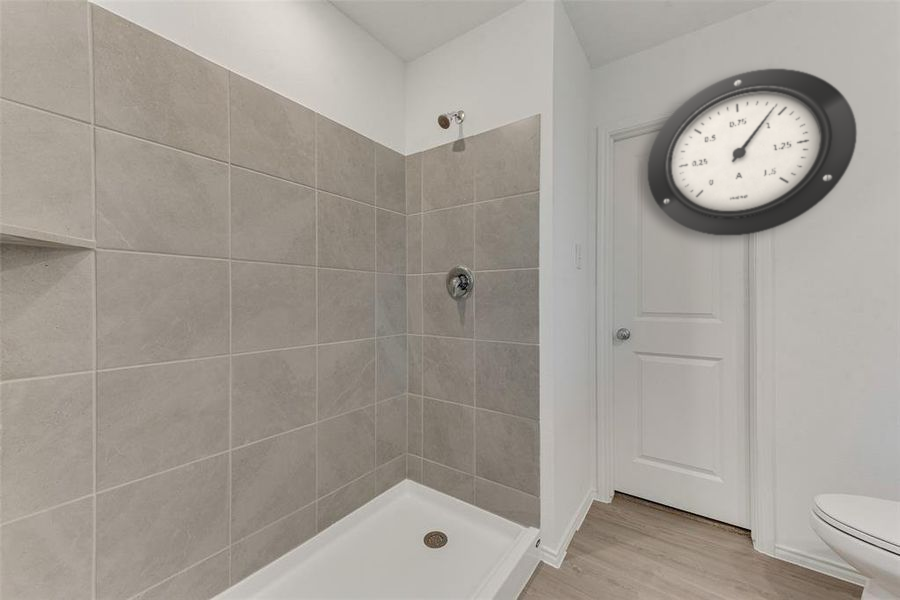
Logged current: 0.95 A
